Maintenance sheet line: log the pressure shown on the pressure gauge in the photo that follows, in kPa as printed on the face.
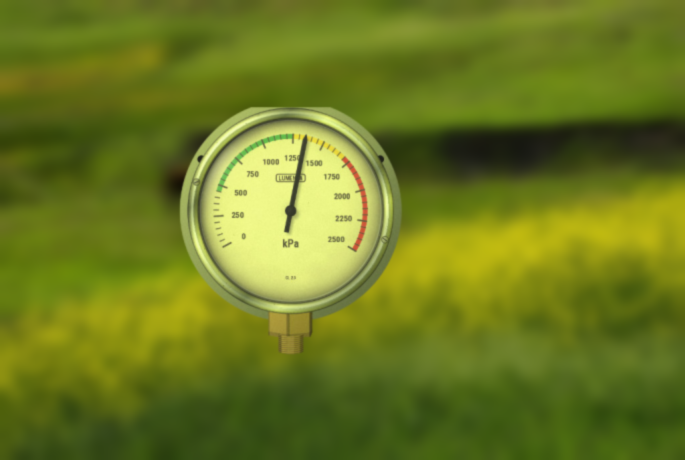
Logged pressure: 1350 kPa
